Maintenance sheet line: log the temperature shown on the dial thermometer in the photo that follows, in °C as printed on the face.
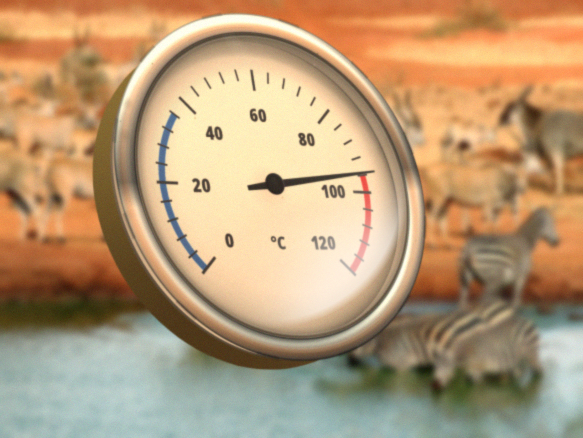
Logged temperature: 96 °C
